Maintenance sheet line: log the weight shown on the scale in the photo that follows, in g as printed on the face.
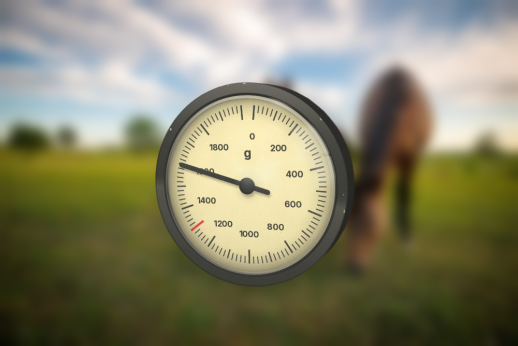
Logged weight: 1600 g
